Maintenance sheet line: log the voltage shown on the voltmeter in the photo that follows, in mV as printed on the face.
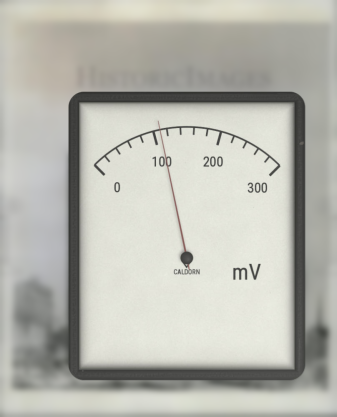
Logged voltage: 110 mV
